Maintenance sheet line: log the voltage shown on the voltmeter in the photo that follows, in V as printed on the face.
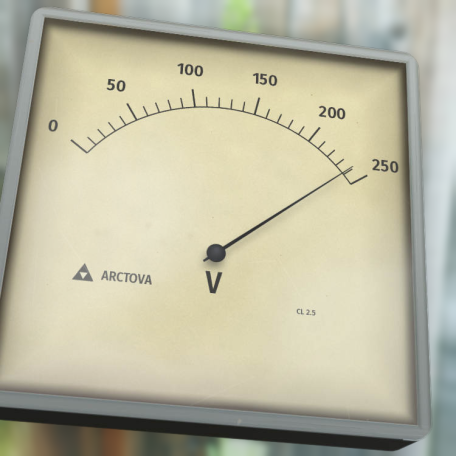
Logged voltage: 240 V
